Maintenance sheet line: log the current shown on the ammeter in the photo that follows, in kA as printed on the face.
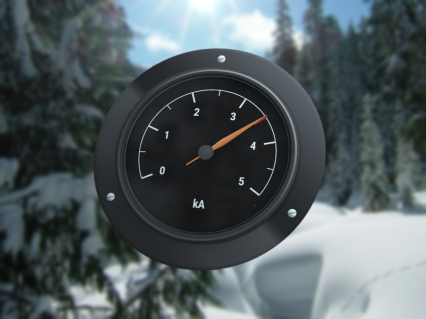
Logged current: 3.5 kA
